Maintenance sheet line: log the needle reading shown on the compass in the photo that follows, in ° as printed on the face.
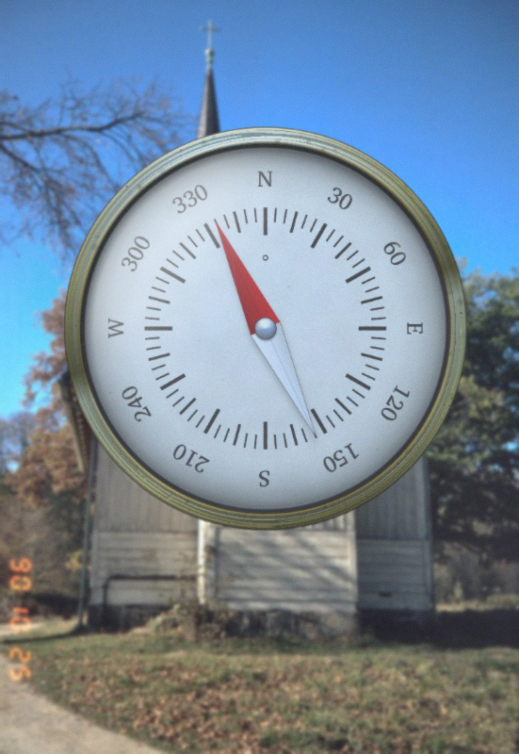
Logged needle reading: 335 °
